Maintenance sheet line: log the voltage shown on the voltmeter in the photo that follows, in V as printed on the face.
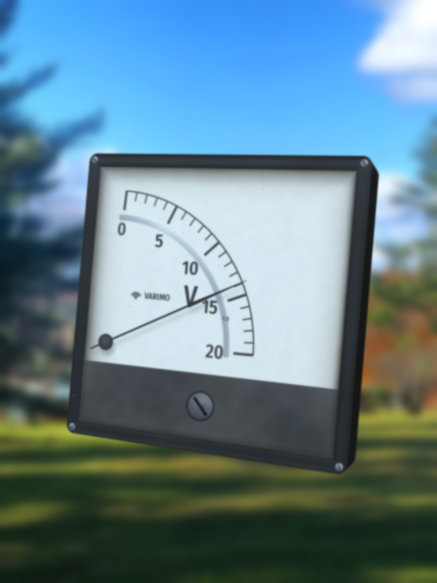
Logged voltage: 14 V
